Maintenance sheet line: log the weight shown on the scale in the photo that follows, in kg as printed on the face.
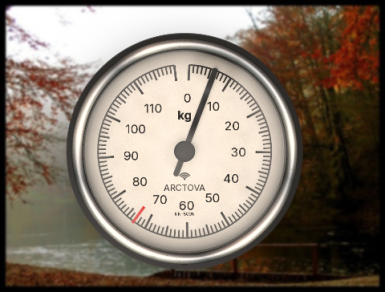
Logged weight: 6 kg
